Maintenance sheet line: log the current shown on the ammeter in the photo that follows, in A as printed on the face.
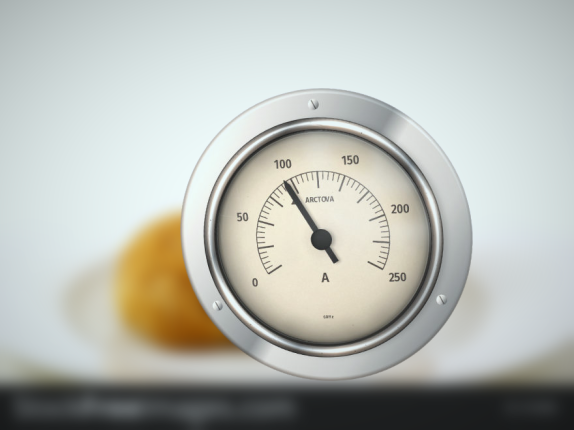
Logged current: 95 A
